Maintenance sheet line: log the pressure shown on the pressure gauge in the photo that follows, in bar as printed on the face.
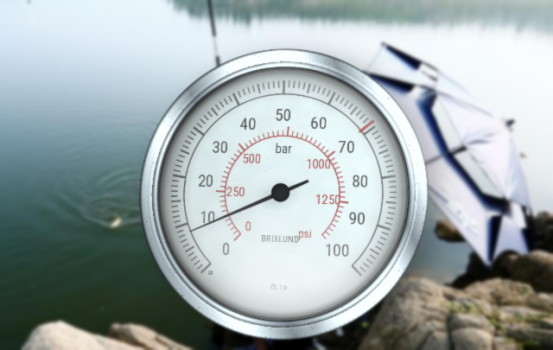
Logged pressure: 8 bar
